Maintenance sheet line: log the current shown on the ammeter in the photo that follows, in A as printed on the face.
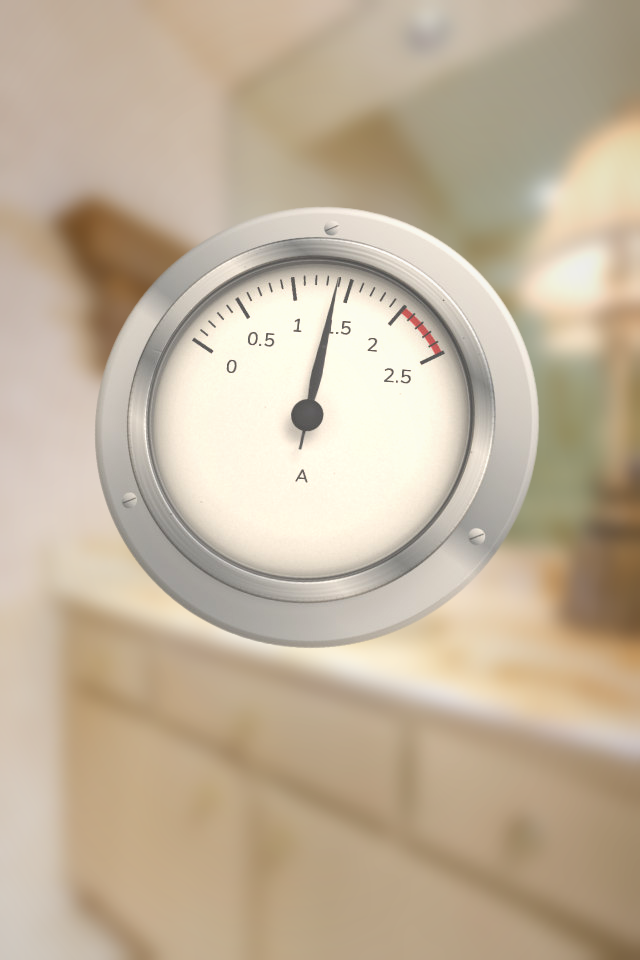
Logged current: 1.4 A
